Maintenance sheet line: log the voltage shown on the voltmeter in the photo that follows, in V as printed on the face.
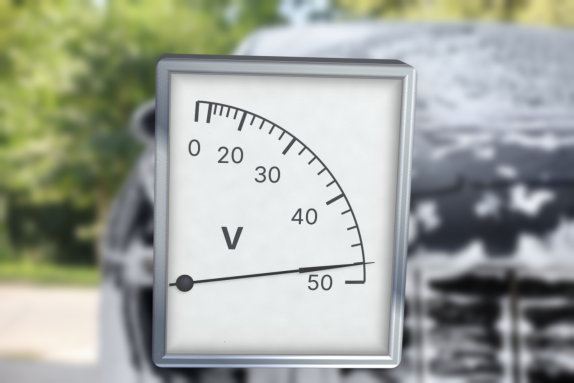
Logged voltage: 48 V
